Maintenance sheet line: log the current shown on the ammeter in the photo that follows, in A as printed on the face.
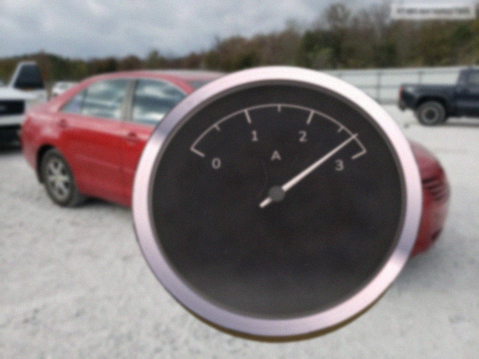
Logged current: 2.75 A
